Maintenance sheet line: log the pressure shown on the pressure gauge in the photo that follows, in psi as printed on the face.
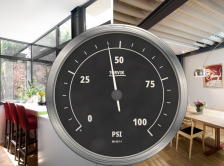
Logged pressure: 45 psi
